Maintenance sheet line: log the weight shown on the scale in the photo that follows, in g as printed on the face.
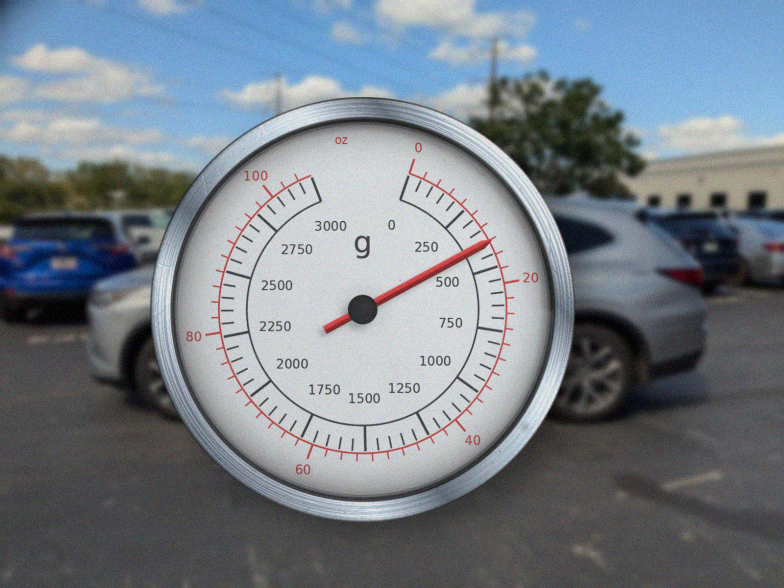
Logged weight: 400 g
